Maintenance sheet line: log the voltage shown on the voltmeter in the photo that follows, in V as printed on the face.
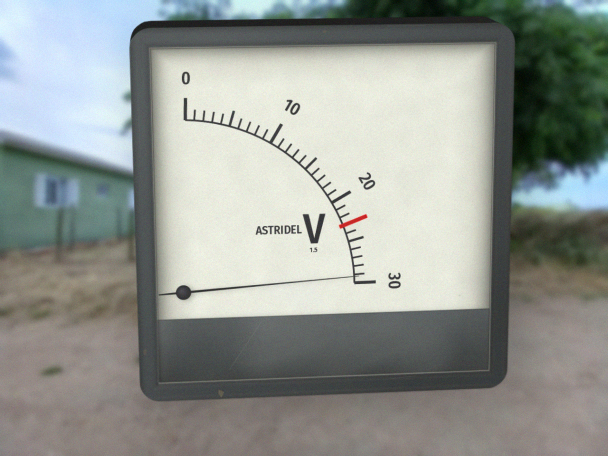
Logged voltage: 29 V
